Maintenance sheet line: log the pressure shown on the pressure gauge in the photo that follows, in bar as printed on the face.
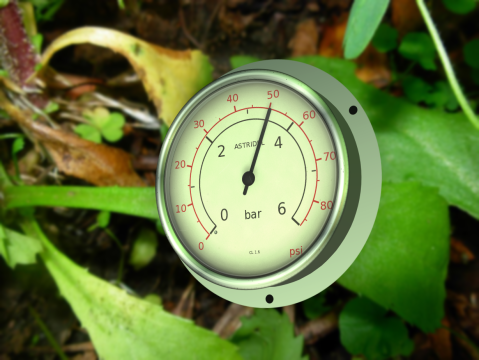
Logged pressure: 3.5 bar
